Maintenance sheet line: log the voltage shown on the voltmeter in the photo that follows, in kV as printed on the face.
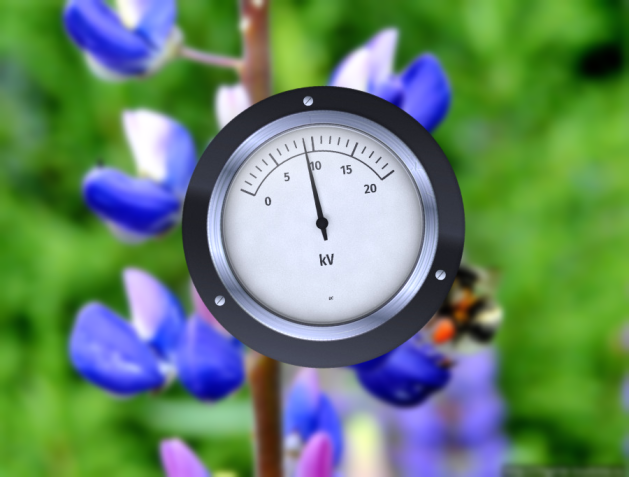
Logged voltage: 9 kV
